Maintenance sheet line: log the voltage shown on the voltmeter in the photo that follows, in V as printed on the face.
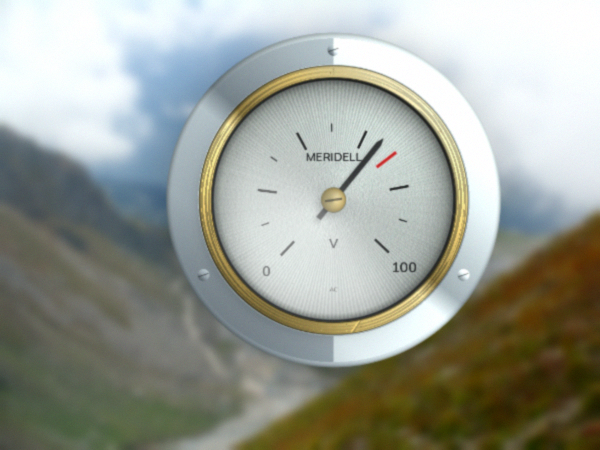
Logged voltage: 65 V
